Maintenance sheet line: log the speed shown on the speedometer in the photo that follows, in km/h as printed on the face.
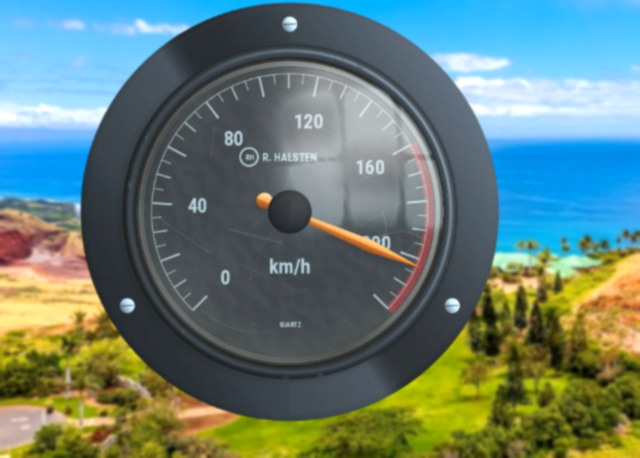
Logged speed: 202.5 km/h
